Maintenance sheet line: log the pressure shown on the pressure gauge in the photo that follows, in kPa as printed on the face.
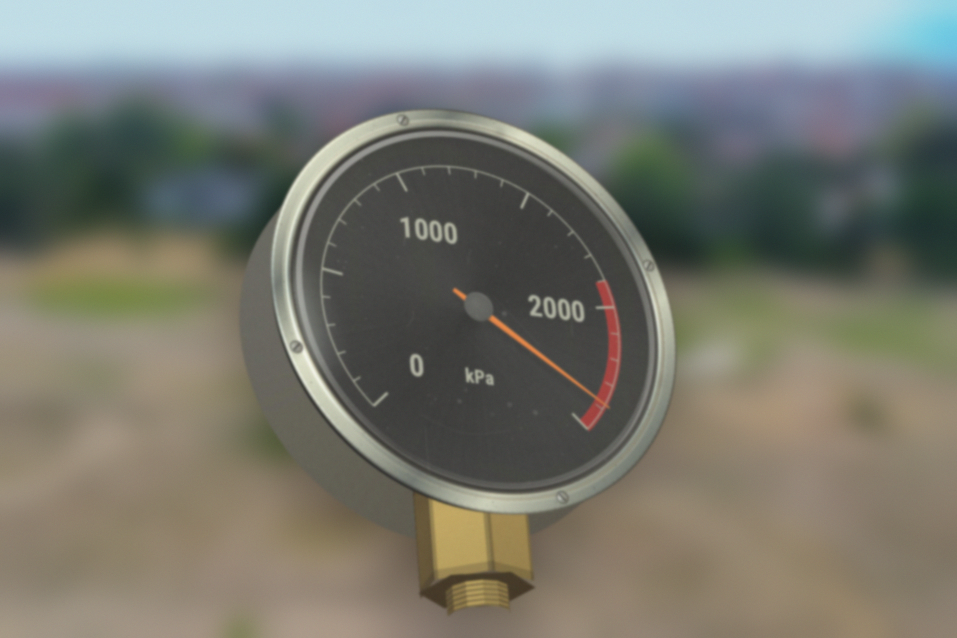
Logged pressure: 2400 kPa
